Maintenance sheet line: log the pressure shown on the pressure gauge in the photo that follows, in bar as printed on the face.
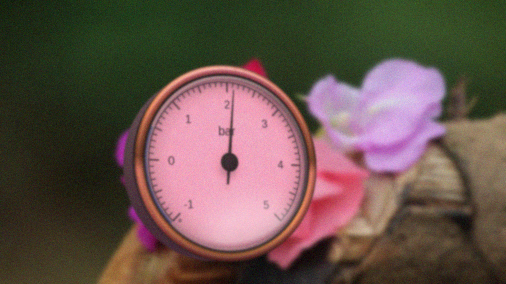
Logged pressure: 2.1 bar
